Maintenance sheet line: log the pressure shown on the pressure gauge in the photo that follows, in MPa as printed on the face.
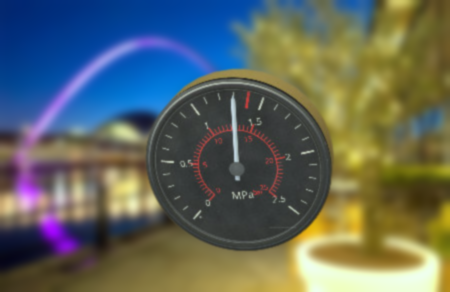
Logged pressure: 1.3 MPa
